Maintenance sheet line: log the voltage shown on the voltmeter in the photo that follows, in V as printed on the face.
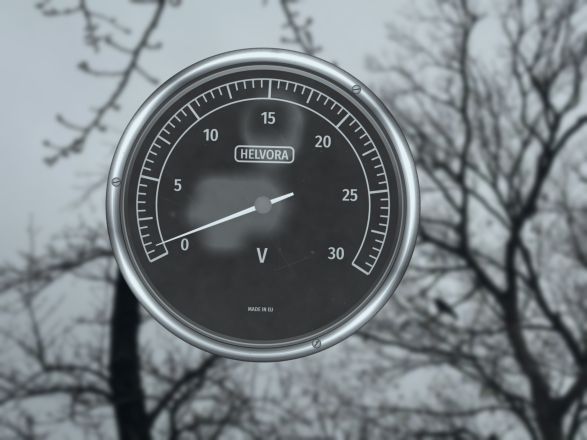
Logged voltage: 0.75 V
